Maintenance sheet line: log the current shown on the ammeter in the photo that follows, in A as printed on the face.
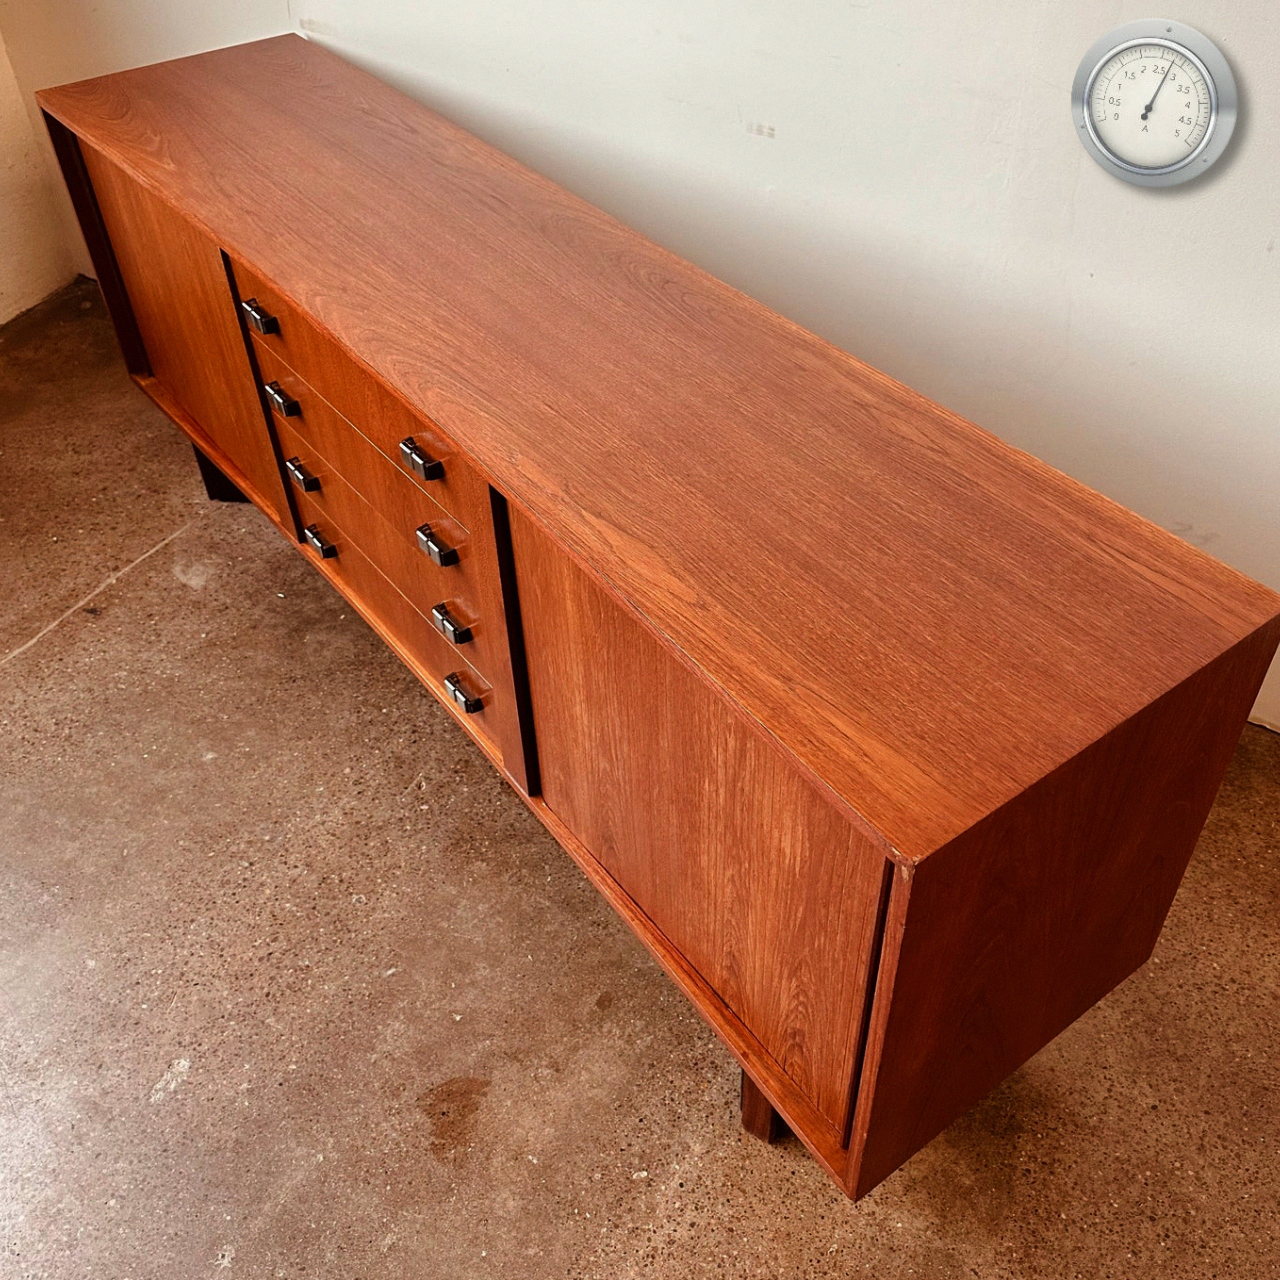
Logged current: 2.8 A
